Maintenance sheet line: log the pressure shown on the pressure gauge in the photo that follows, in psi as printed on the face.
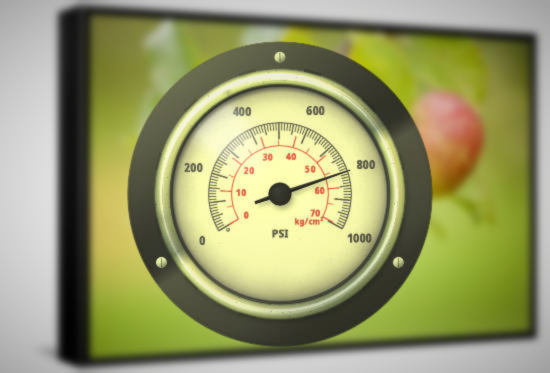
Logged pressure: 800 psi
